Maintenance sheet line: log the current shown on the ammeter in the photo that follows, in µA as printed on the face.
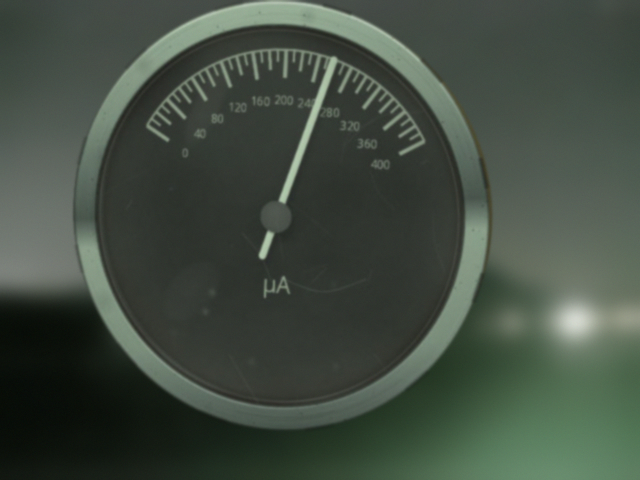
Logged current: 260 µA
